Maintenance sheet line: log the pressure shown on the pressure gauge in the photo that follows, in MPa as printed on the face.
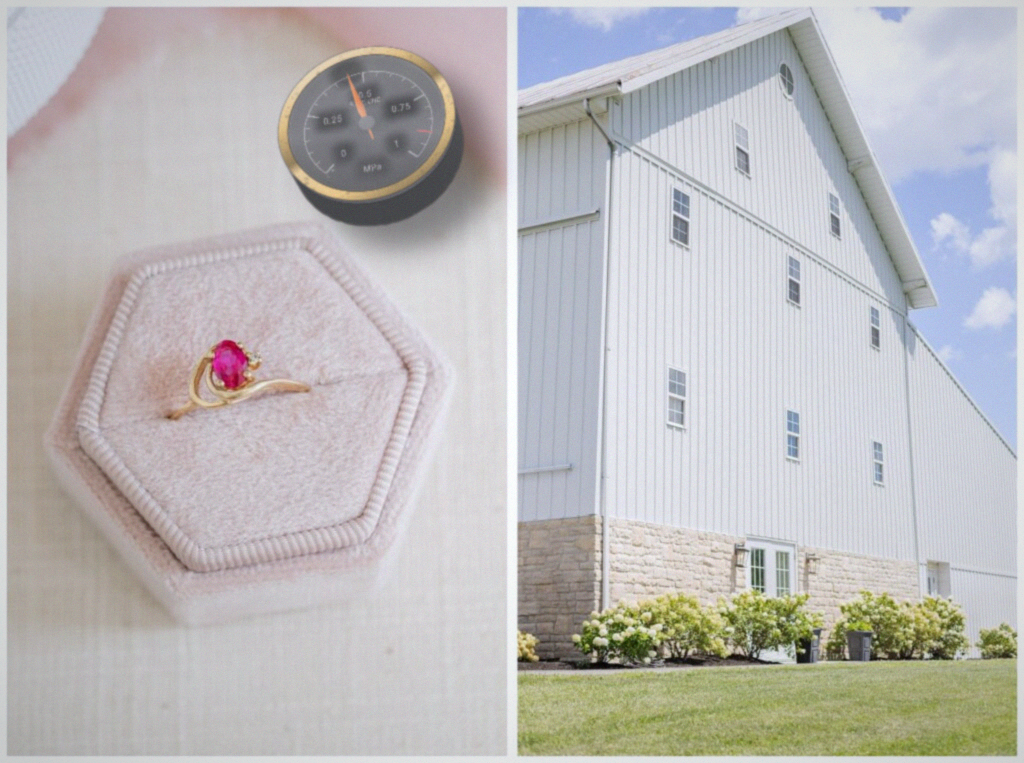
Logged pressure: 0.45 MPa
